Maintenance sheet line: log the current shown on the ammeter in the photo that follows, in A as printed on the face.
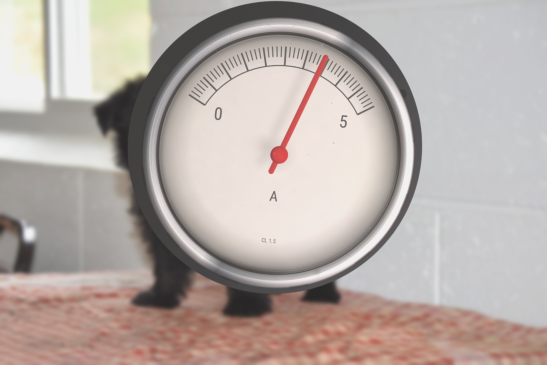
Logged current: 3.4 A
